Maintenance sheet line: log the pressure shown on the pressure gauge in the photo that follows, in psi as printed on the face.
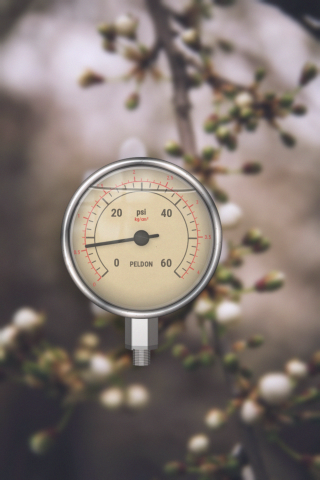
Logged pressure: 8 psi
